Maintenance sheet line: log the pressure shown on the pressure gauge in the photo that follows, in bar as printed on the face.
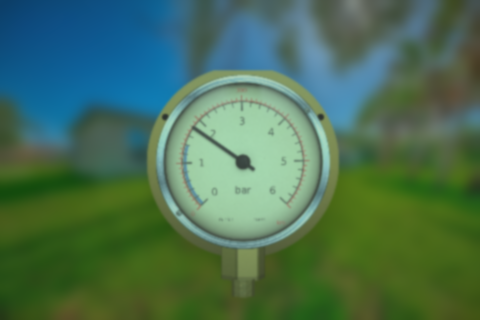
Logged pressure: 1.8 bar
